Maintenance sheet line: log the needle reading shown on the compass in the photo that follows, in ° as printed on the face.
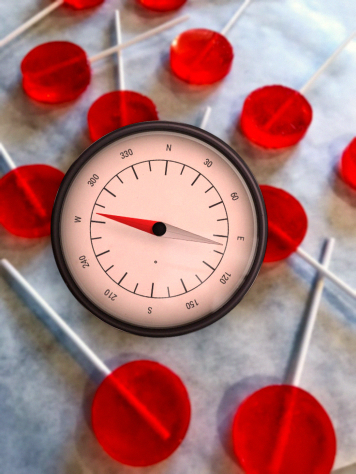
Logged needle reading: 277.5 °
